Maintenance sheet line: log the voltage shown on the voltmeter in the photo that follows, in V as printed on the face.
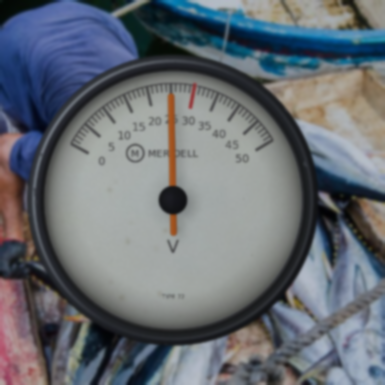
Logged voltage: 25 V
